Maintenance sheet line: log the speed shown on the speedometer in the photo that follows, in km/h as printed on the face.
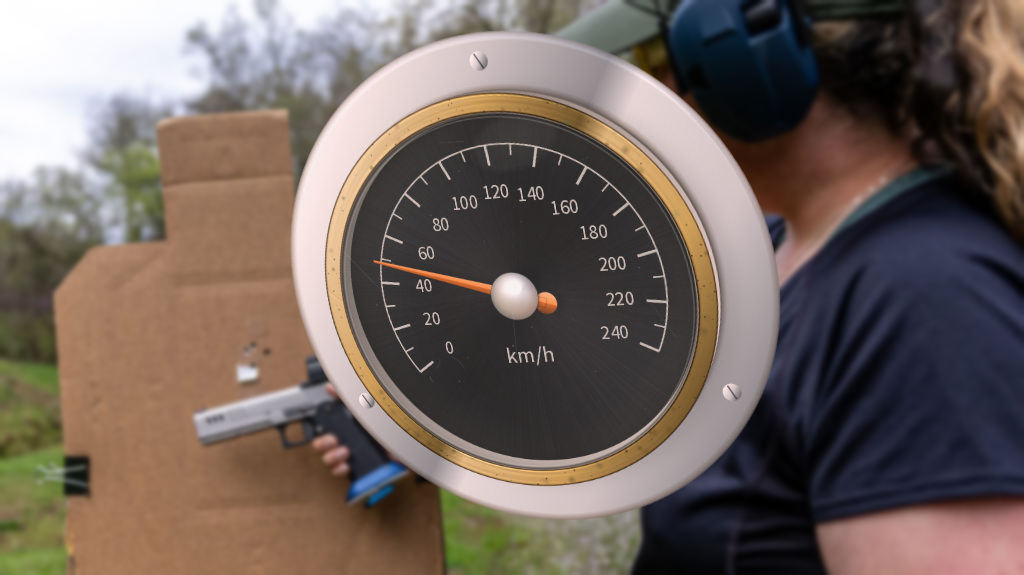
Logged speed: 50 km/h
